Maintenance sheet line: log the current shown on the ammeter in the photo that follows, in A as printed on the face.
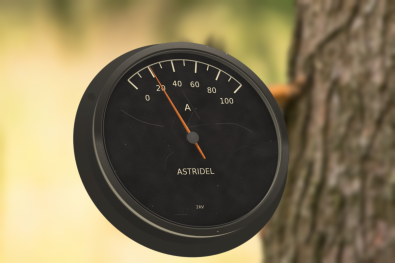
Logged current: 20 A
